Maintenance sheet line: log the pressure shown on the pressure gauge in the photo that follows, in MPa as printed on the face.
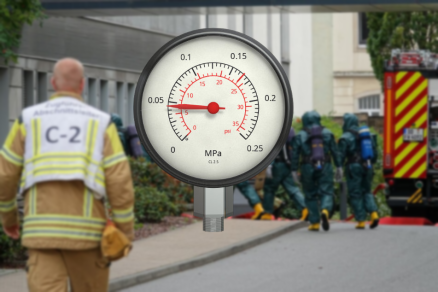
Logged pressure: 0.045 MPa
